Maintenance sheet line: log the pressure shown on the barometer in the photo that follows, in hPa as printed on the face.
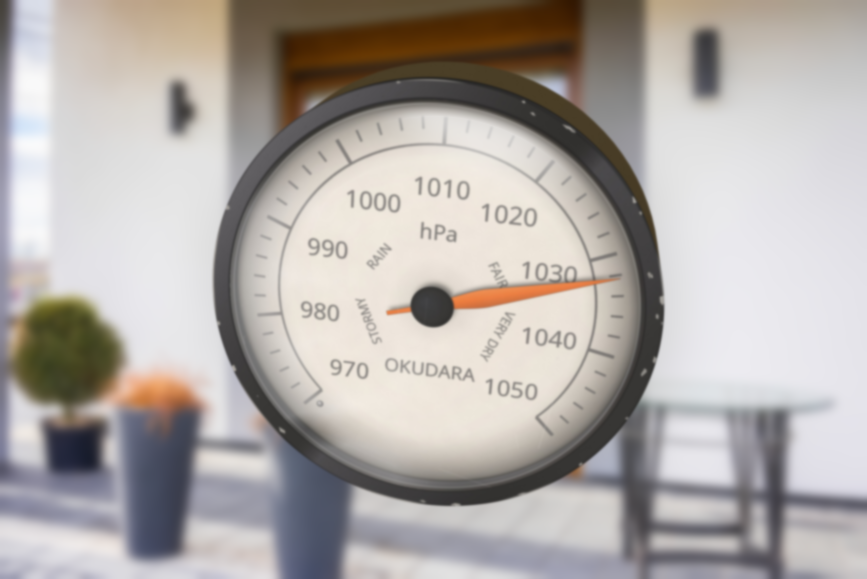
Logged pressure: 1032 hPa
